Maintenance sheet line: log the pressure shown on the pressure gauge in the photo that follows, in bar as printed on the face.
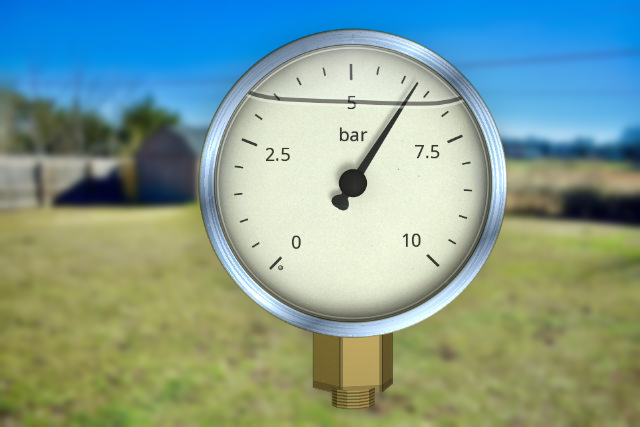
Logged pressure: 6.25 bar
